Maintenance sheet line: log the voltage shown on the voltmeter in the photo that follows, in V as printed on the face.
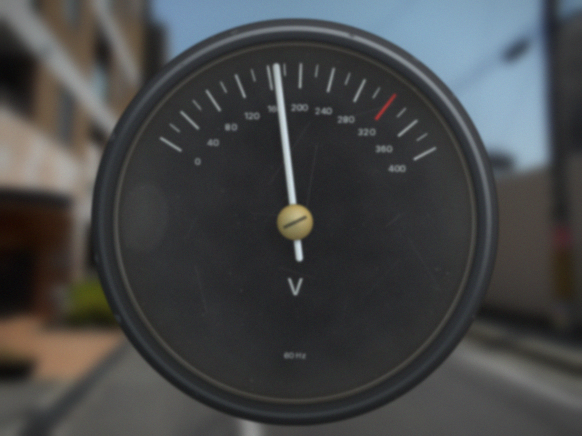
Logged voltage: 170 V
